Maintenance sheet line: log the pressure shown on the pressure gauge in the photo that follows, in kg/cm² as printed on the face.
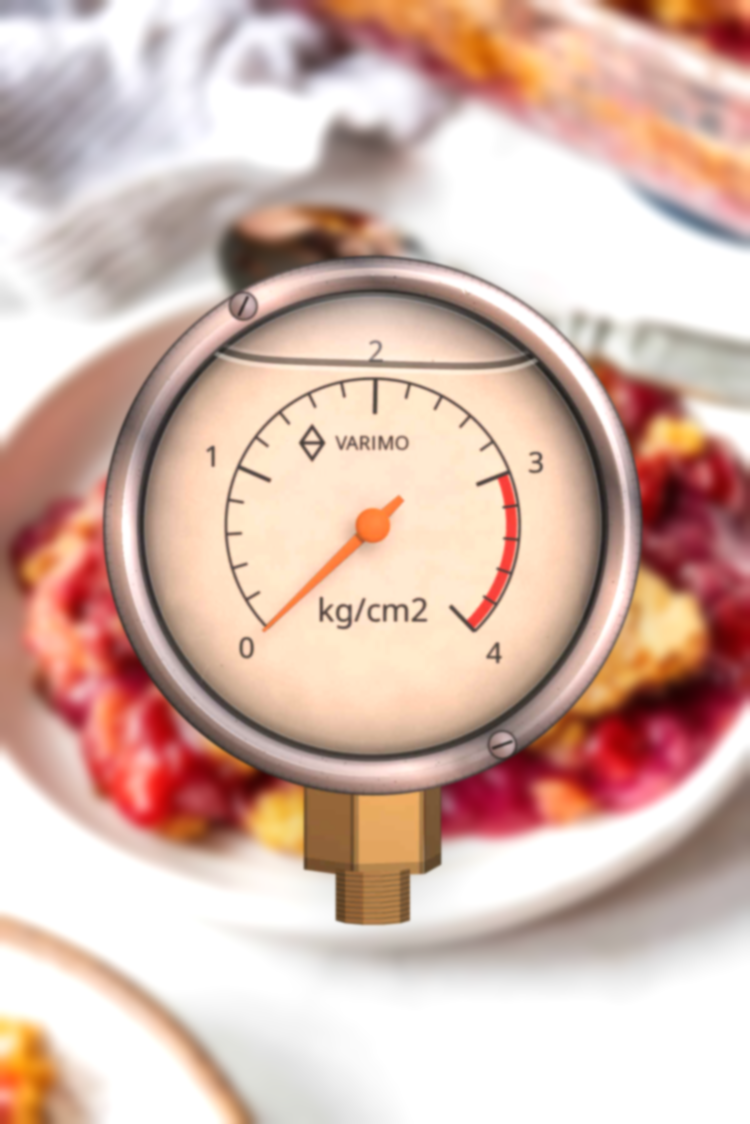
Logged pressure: 0 kg/cm²
